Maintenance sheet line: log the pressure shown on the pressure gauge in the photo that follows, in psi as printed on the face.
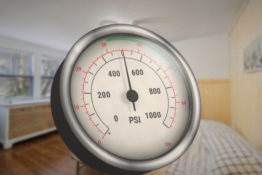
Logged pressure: 500 psi
